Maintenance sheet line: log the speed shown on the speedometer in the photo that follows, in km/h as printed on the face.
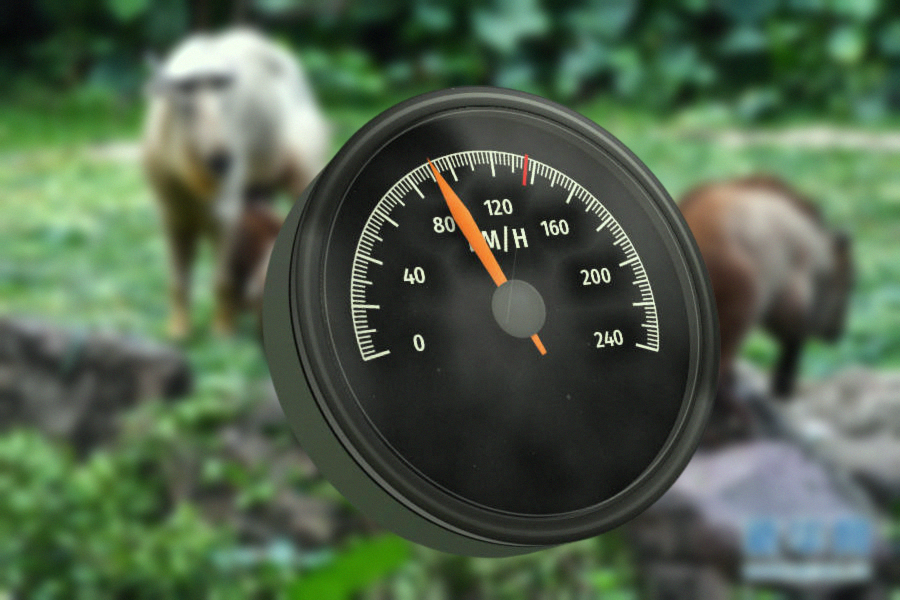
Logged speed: 90 km/h
